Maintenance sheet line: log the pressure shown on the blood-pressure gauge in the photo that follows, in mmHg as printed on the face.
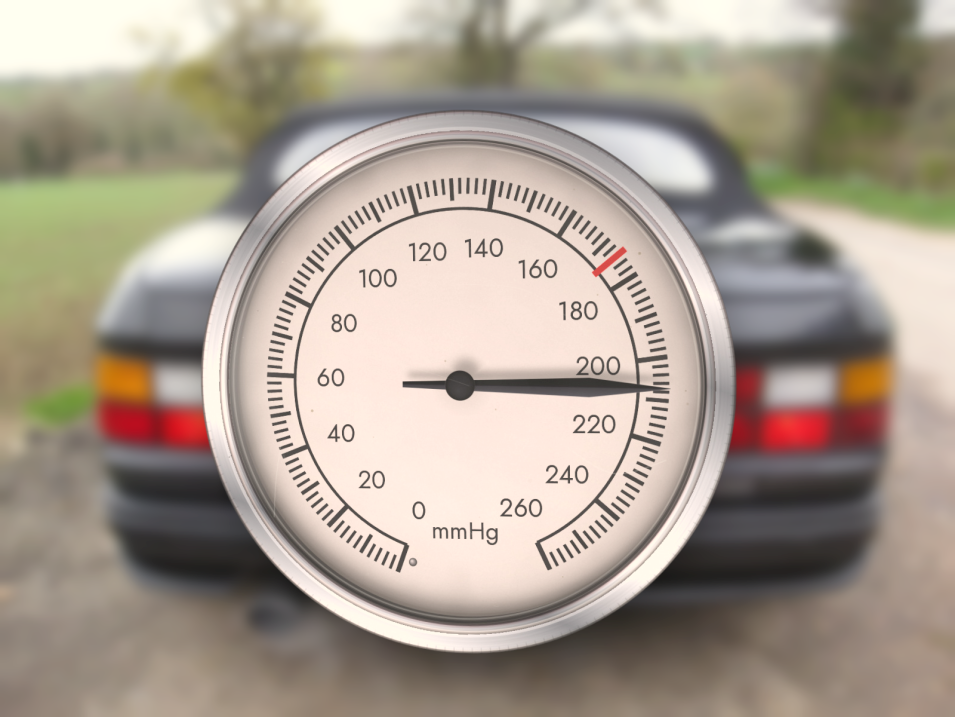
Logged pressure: 207 mmHg
